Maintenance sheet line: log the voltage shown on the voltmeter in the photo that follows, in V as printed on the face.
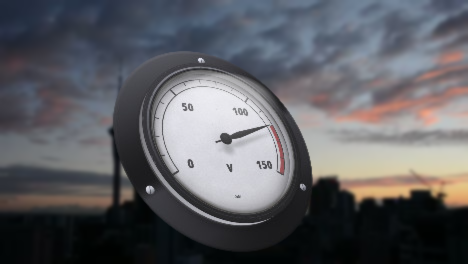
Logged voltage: 120 V
